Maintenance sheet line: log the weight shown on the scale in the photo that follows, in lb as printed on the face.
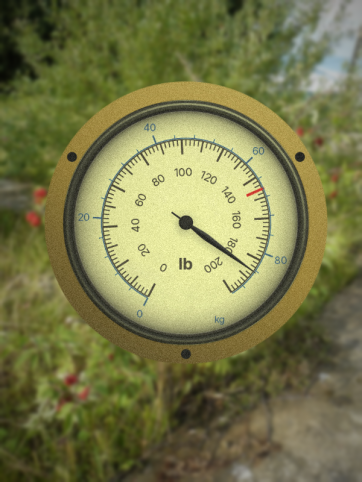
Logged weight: 186 lb
